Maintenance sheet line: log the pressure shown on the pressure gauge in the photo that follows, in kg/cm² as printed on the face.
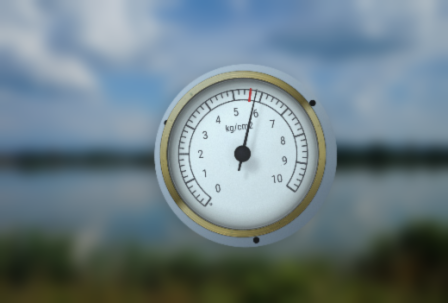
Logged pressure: 5.8 kg/cm²
